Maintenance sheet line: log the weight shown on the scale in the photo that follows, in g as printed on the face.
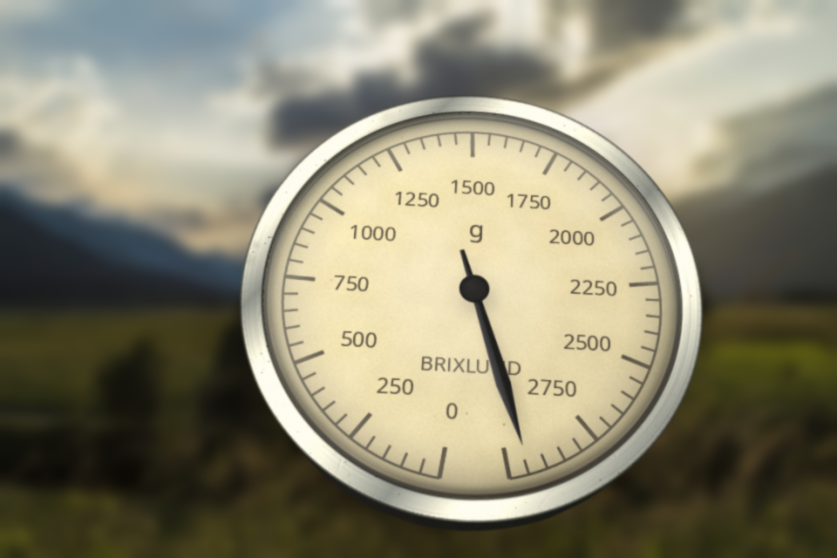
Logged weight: 2950 g
